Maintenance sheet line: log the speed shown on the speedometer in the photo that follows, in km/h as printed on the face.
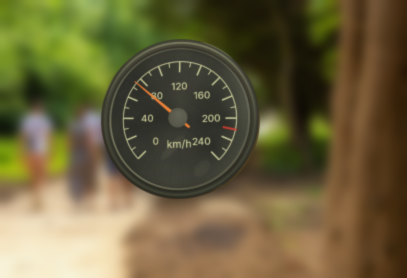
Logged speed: 75 km/h
